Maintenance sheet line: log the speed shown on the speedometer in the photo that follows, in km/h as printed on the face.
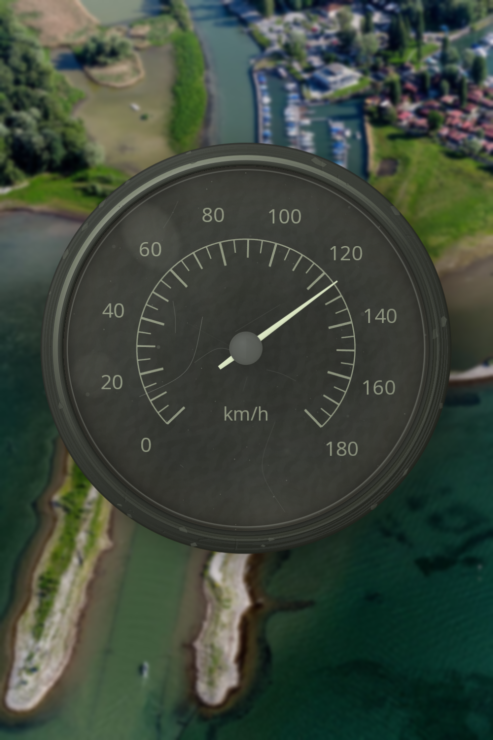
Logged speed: 125 km/h
